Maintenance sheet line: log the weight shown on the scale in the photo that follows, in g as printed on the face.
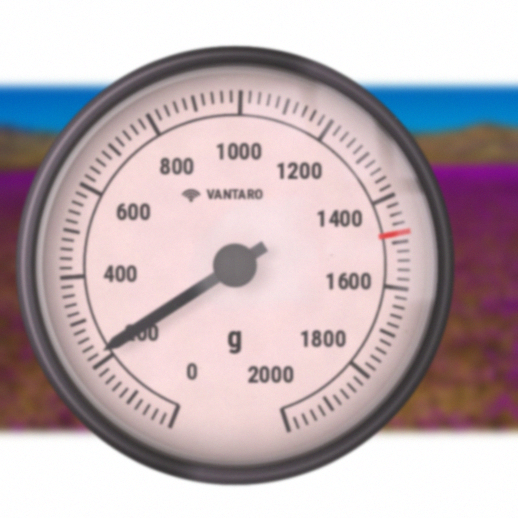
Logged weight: 220 g
